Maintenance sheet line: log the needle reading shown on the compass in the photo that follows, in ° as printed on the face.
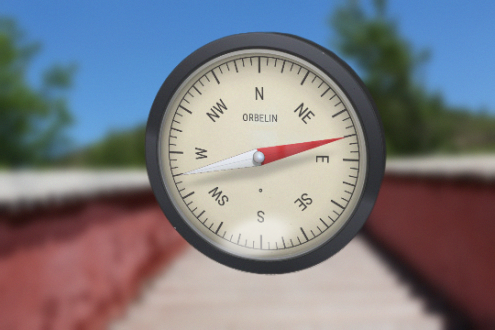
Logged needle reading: 75 °
